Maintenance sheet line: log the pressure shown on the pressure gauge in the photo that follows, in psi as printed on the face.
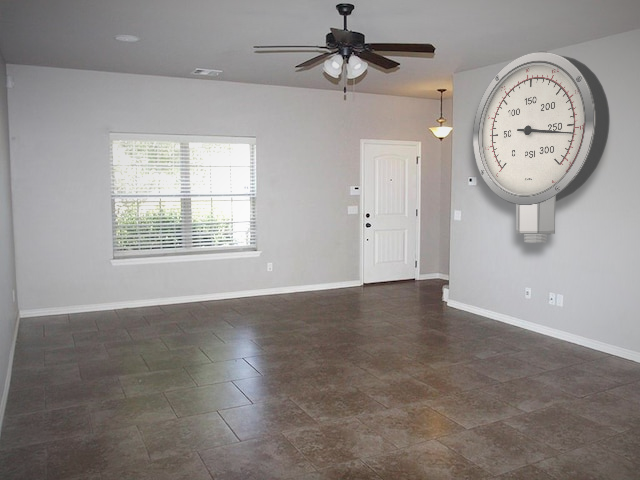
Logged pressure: 260 psi
